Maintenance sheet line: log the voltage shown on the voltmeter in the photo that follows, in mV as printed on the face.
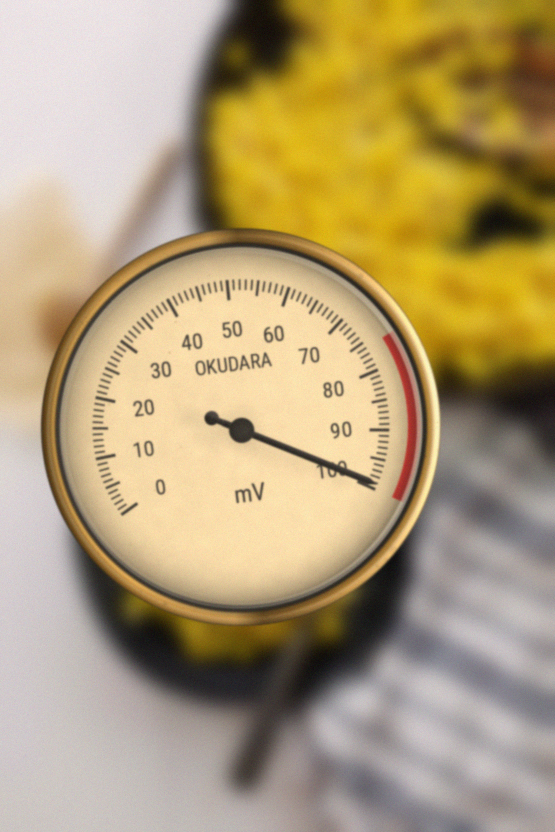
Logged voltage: 99 mV
